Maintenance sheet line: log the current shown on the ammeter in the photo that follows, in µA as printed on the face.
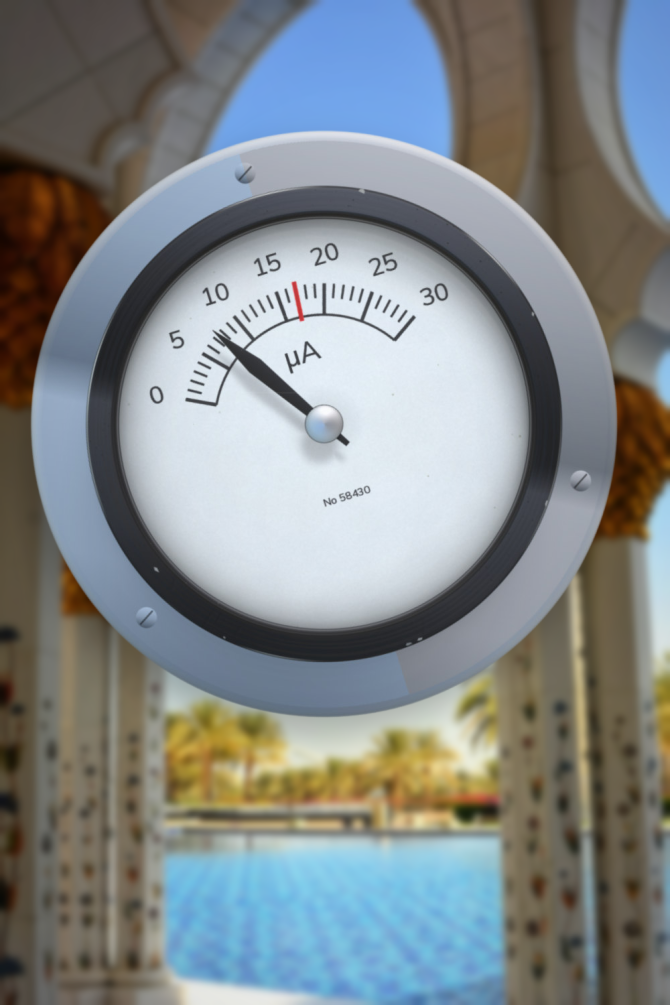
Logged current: 7.5 µA
